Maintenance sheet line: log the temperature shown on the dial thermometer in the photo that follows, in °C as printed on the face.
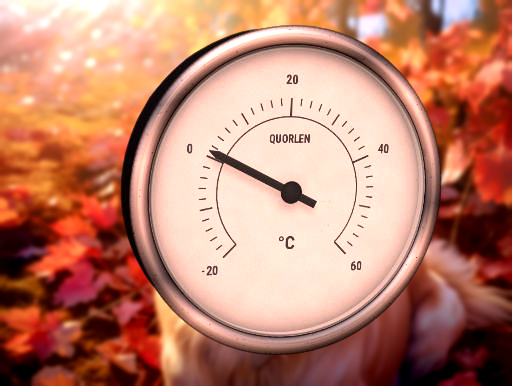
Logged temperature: 1 °C
